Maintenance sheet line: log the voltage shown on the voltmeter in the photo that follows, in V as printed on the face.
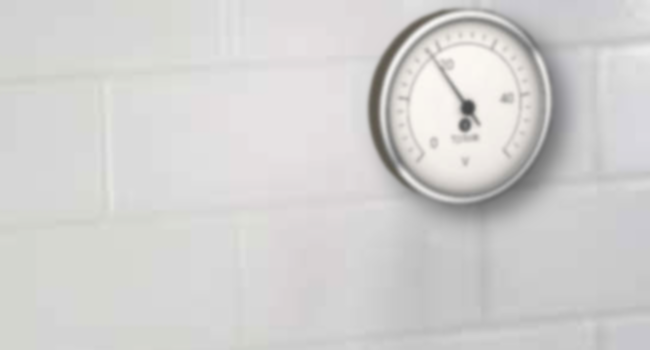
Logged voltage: 18 V
